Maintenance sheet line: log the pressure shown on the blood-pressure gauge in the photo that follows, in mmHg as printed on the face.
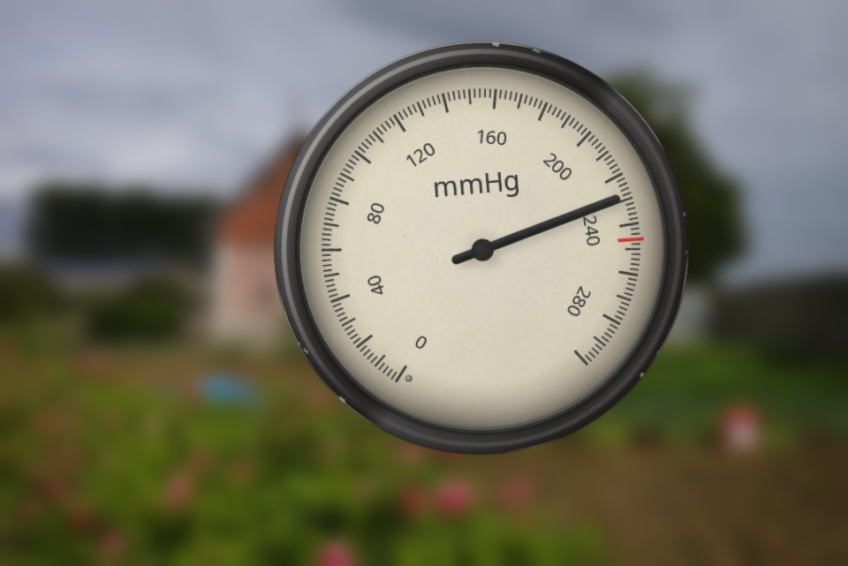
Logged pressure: 228 mmHg
